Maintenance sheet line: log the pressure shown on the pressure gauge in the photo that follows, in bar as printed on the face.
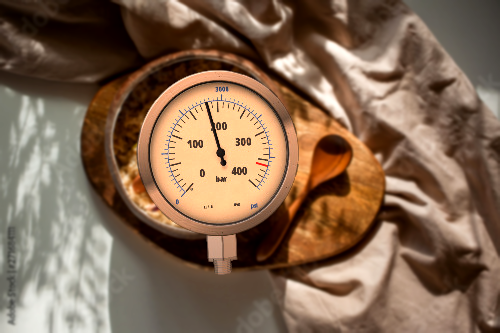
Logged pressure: 180 bar
